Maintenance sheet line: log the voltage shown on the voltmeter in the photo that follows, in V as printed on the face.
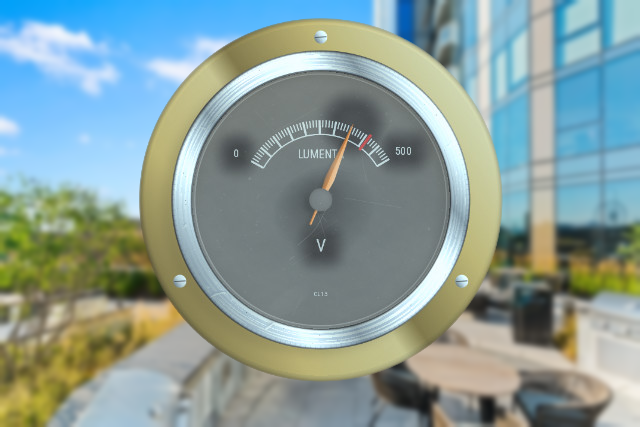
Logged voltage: 350 V
